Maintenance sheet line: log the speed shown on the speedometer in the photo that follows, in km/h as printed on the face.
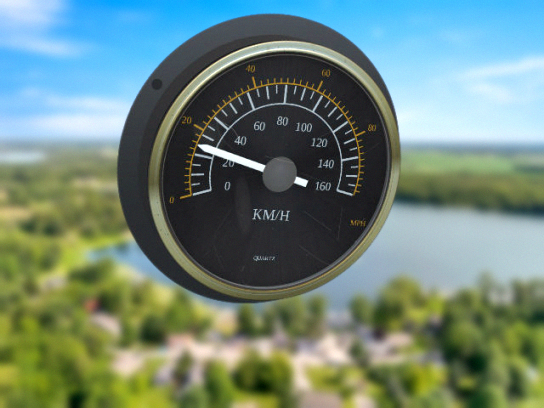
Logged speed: 25 km/h
